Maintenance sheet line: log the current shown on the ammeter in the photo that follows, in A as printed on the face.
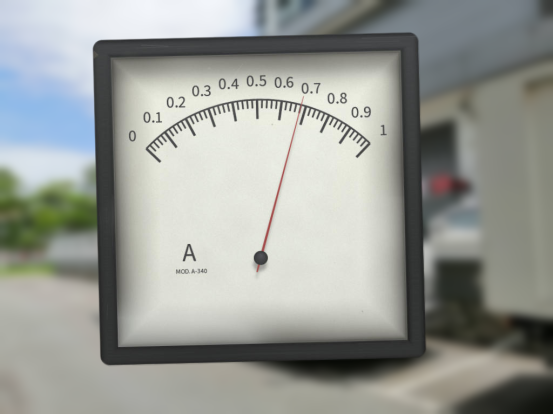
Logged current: 0.68 A
